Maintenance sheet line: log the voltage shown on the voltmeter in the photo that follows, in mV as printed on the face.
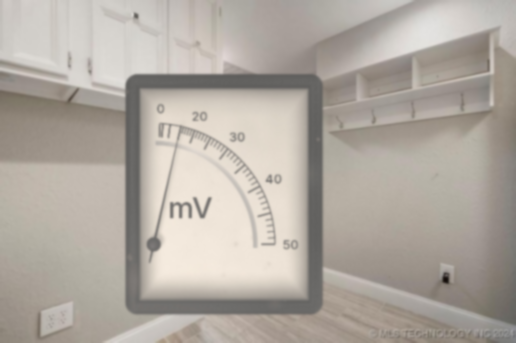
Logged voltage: 15 mV
